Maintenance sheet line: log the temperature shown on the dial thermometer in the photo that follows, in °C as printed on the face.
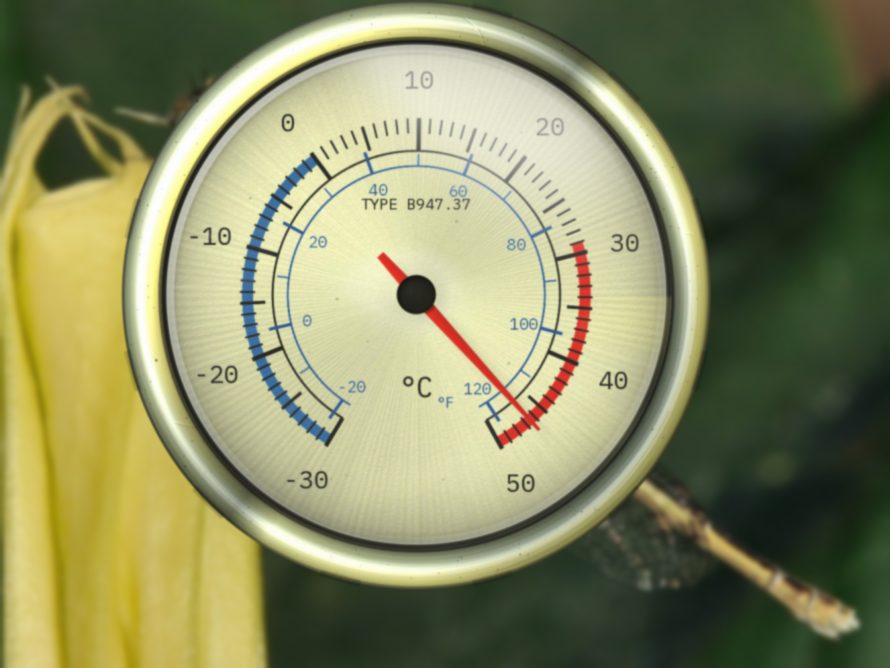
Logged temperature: 46.5 °C
